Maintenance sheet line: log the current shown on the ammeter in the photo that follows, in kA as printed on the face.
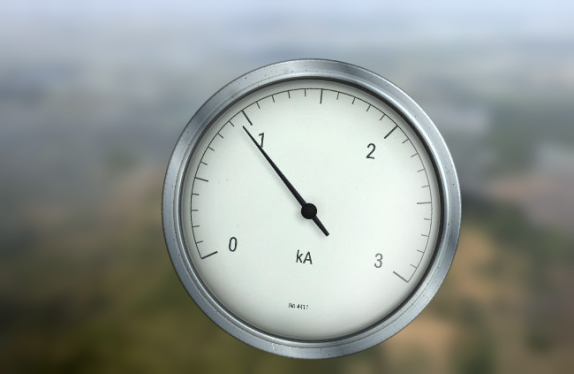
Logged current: 0.95 kA
